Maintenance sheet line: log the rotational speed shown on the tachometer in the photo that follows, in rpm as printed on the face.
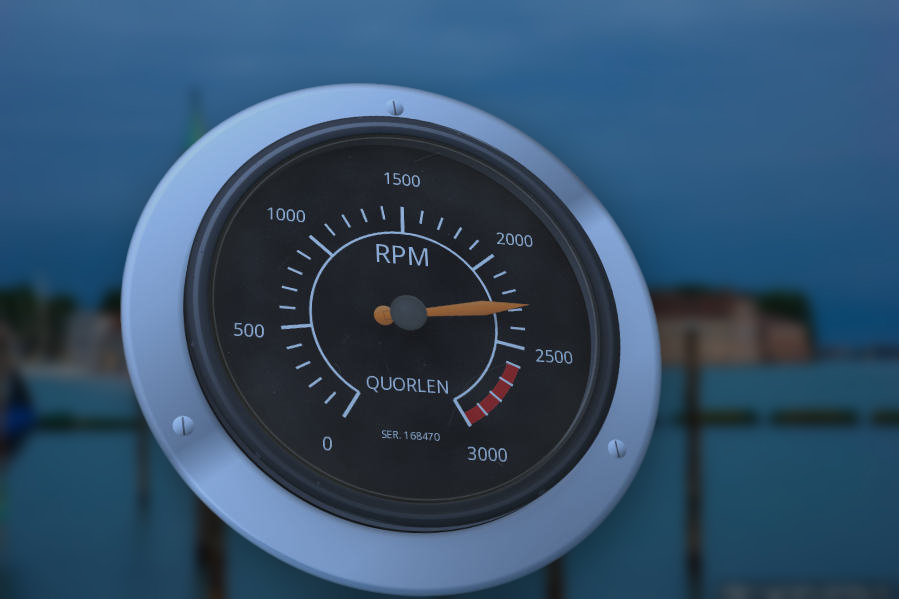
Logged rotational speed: 2300 rpm
